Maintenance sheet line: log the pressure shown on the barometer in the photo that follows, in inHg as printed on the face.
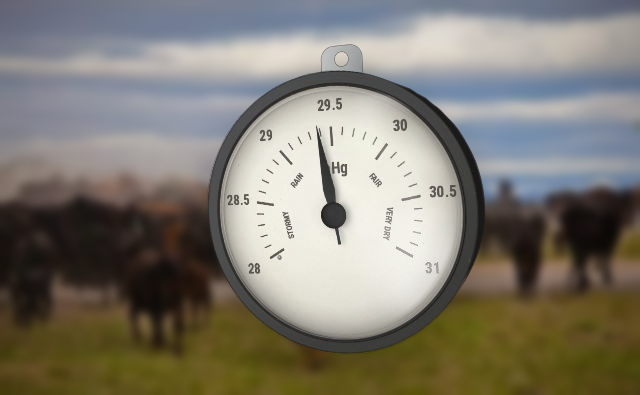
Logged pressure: 29.4 inHg
